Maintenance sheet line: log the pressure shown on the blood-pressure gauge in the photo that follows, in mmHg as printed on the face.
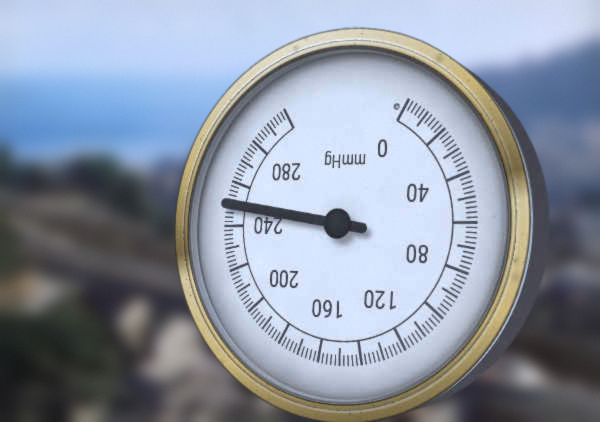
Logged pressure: 250 mmHg
